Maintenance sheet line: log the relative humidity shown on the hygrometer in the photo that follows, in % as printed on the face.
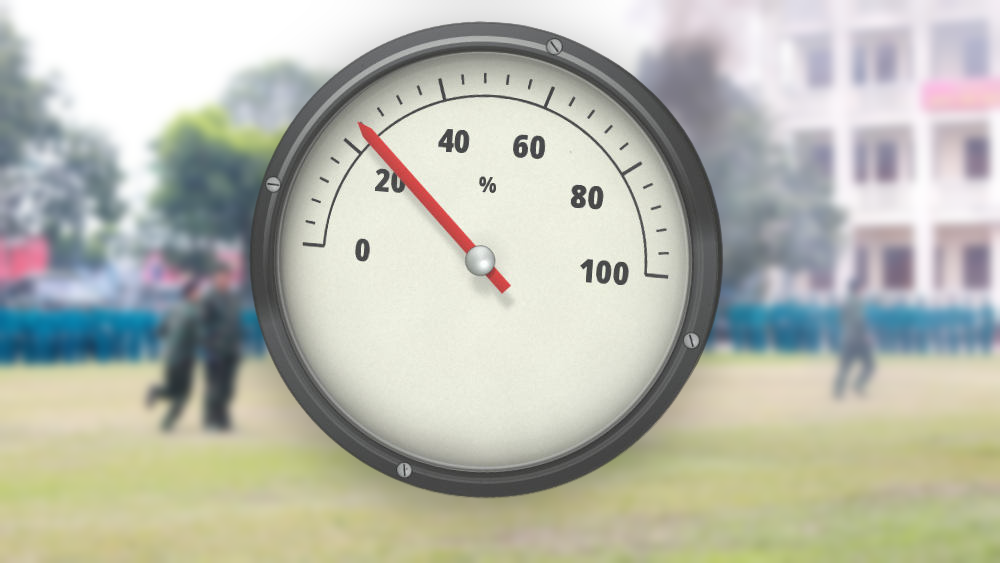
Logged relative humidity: 24 %
